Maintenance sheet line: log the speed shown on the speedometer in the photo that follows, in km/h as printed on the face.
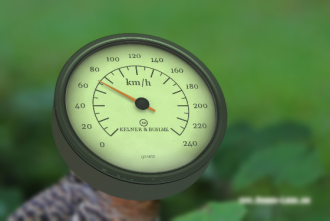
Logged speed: 70 km/h
